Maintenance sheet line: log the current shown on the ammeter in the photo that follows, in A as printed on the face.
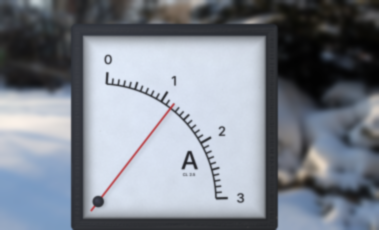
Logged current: 1.2 A
